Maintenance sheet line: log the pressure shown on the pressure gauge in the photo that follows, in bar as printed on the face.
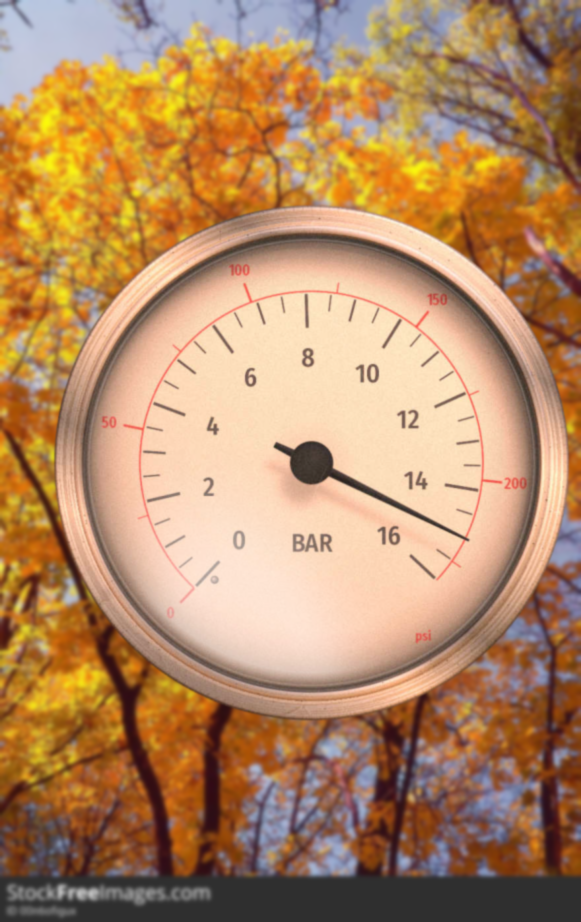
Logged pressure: 15 bar
